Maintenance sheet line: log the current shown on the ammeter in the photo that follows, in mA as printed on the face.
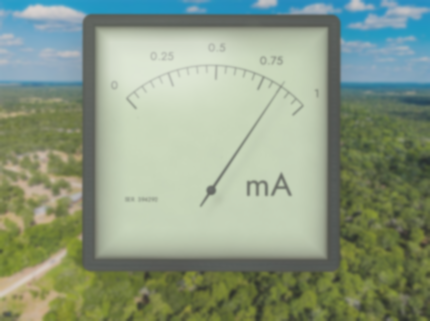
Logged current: 0.85 mA
